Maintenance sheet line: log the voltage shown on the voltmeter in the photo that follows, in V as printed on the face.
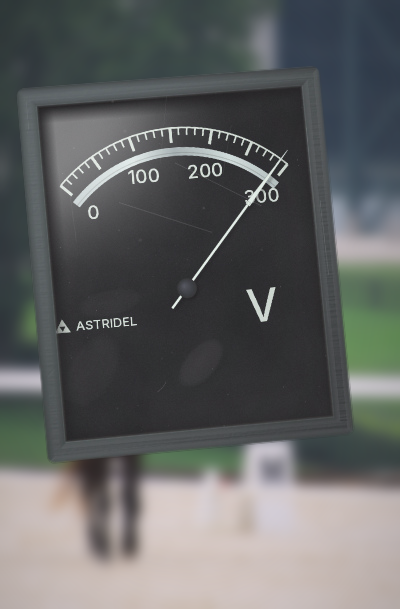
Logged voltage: 290 V
